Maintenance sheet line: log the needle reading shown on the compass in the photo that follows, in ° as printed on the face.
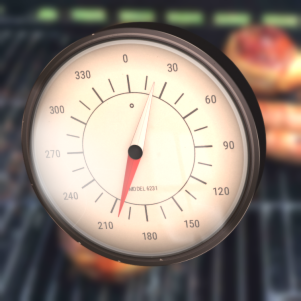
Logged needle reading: 202.5 °
